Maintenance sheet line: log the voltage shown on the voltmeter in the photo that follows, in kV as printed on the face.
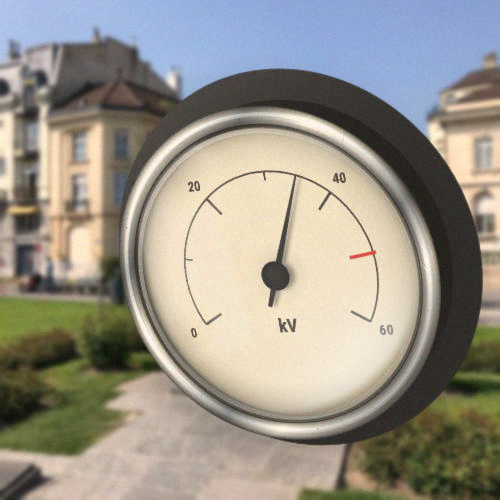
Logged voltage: 35 kV
